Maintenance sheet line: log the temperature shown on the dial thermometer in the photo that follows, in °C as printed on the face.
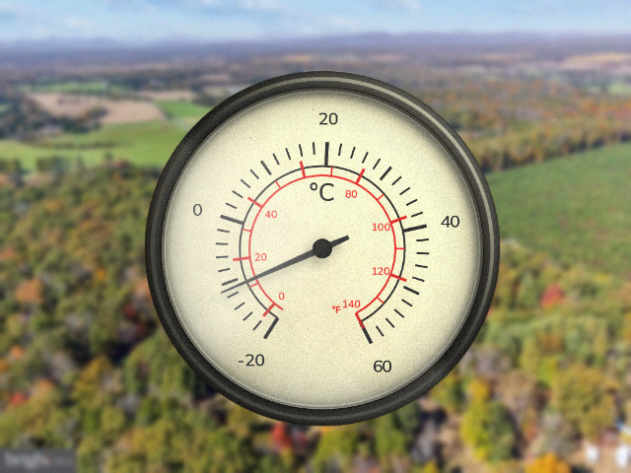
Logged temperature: -11 °C
